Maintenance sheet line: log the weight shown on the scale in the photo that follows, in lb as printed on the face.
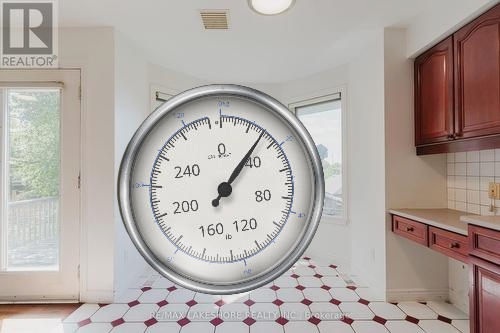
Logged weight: 30 lb
